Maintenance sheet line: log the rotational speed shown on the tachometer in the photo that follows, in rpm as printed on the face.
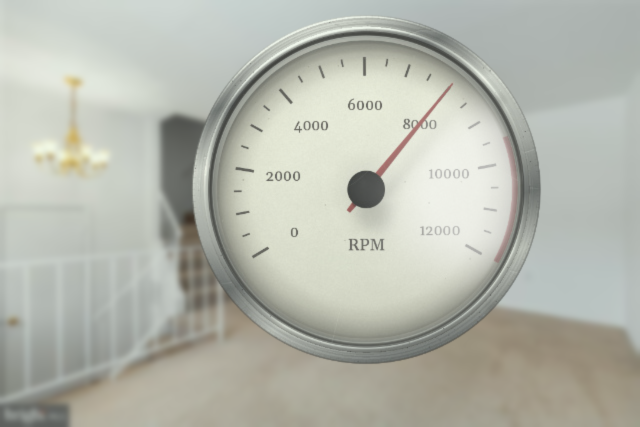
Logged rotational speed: 8000 rpm
